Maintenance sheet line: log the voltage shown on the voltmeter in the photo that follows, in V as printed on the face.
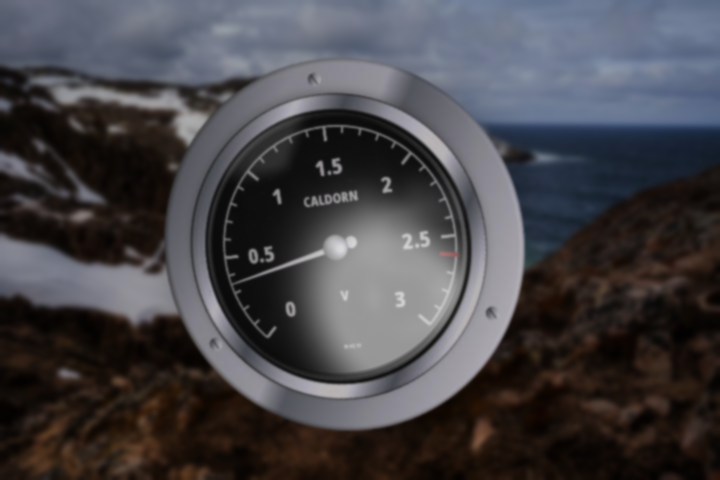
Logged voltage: 0.35 V
